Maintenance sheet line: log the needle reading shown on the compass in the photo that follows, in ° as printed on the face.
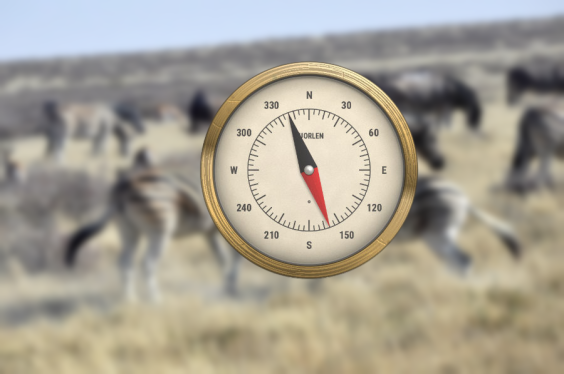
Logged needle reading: 160 °
